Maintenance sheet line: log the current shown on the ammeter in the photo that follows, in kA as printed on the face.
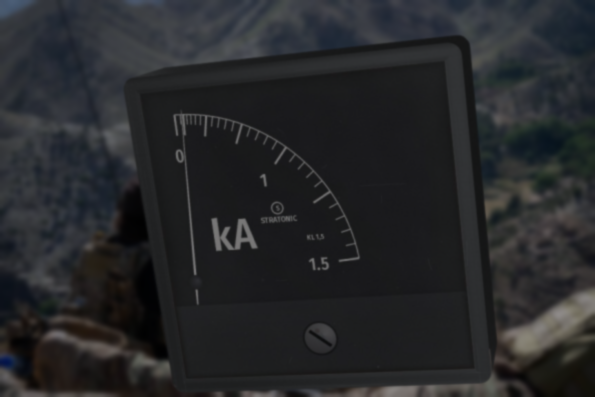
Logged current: 0.25 kA
